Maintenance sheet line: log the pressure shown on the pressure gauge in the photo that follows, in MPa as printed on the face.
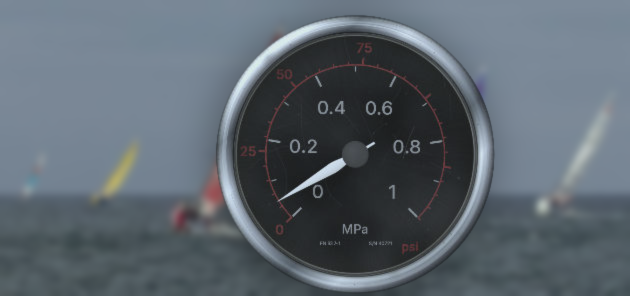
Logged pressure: 0.05 MPa
